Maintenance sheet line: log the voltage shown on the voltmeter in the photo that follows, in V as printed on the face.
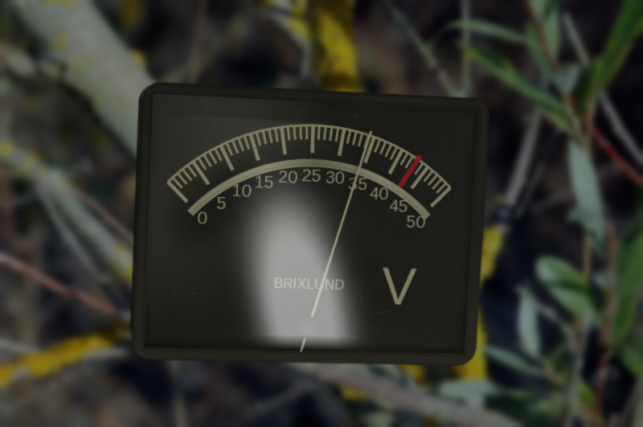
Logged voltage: 34 V
